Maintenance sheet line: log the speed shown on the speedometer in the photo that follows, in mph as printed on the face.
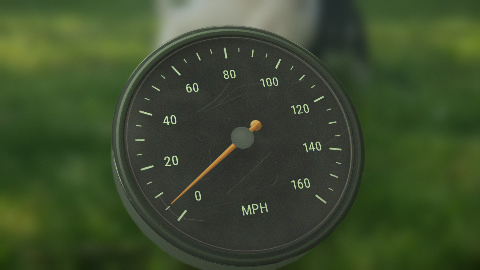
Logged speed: 5 mph
